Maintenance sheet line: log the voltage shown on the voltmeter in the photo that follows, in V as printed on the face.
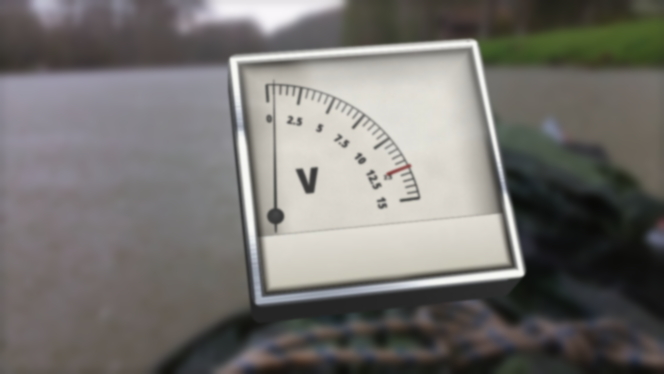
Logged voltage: 0.5 V
